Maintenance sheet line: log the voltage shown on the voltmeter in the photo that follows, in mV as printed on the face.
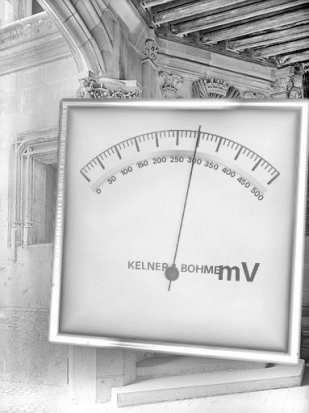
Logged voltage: 300 mV
